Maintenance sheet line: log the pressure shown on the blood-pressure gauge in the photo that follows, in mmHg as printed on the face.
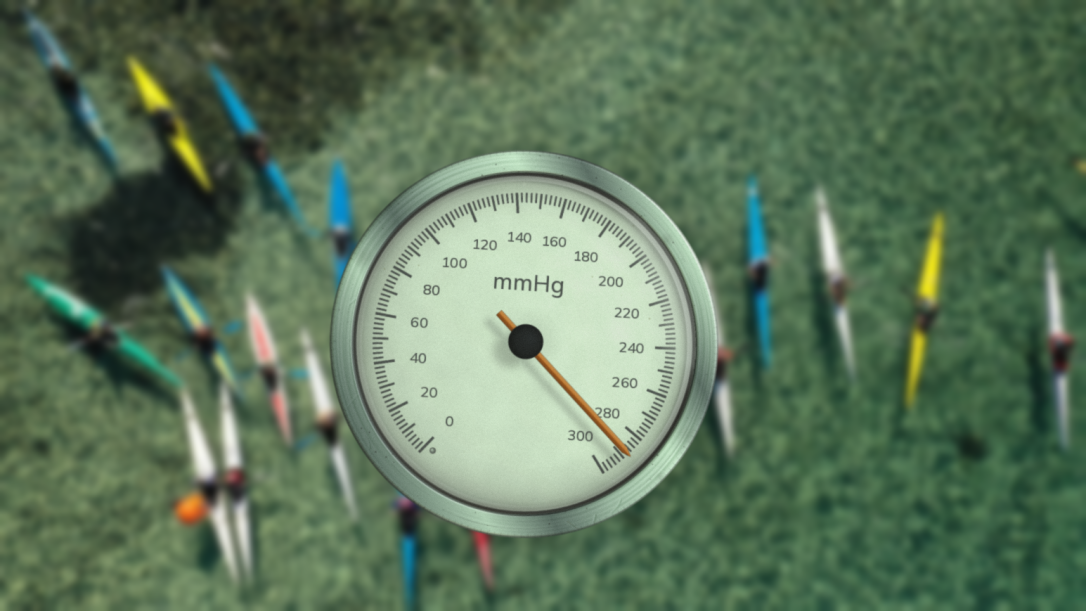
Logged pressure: 288 mmHg
